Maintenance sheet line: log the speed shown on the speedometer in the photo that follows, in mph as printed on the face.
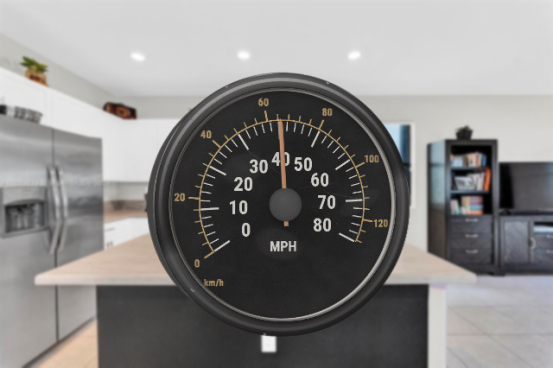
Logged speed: 40 mph
